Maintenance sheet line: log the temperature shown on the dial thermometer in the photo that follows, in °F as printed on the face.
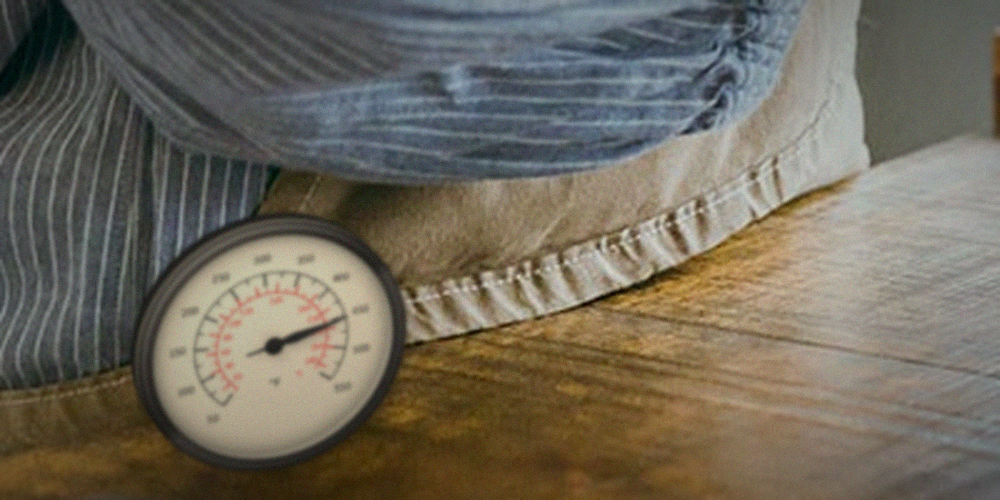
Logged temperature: 450 °F
